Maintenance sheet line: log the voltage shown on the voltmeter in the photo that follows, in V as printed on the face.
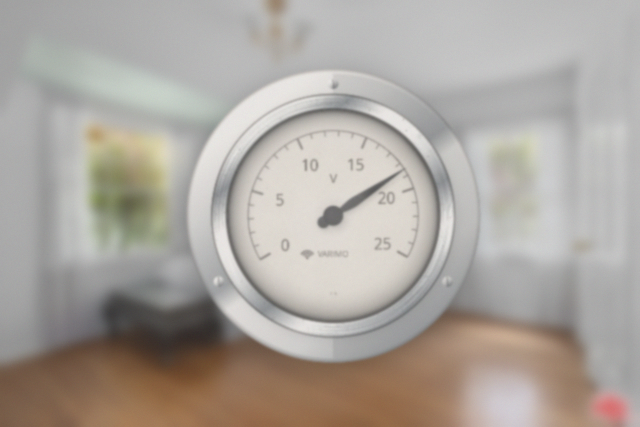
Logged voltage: 18.5 V
